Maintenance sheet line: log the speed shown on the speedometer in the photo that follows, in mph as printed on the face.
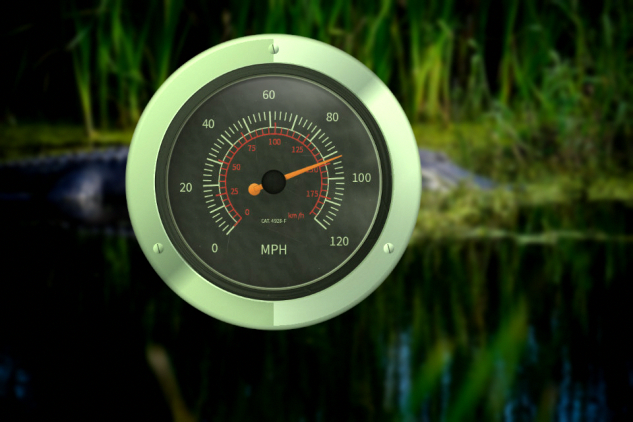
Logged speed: 92 mph
